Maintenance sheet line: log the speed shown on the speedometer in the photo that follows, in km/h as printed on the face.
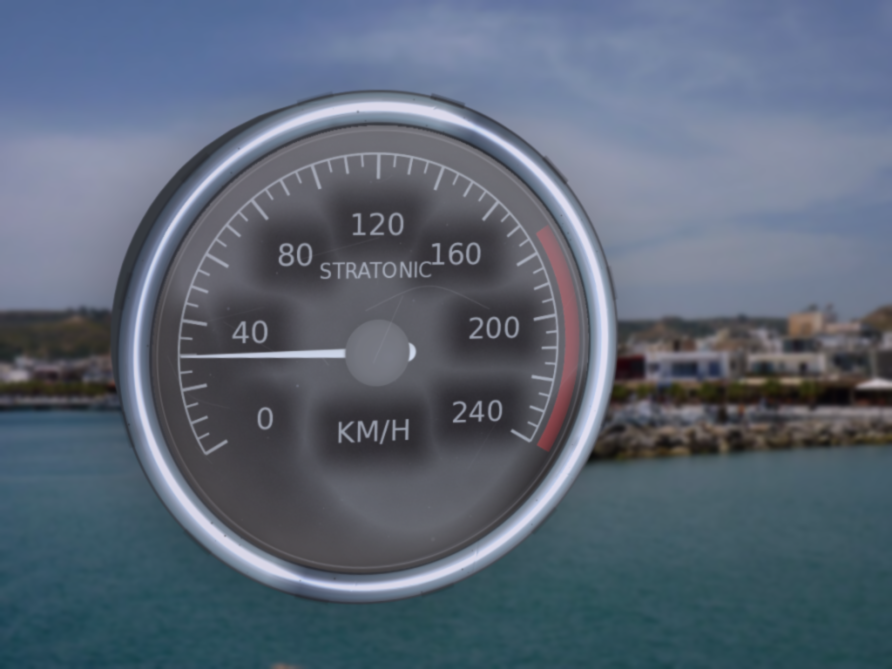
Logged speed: 30 km/h
